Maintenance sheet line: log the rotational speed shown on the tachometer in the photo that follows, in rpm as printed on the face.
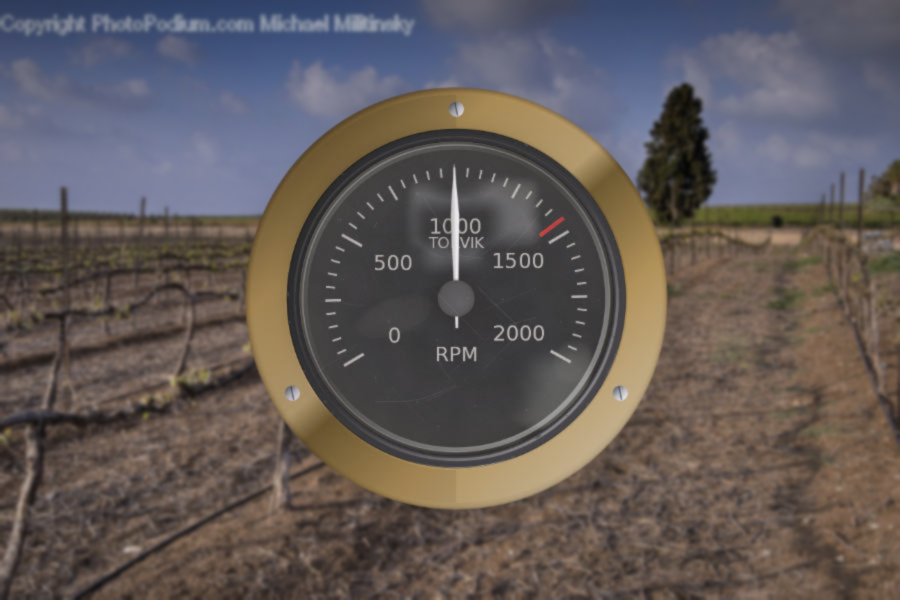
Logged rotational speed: 1000 rpm
